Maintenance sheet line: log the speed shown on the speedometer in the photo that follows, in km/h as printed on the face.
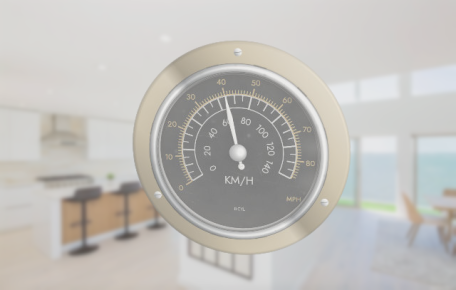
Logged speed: 65 km/h
